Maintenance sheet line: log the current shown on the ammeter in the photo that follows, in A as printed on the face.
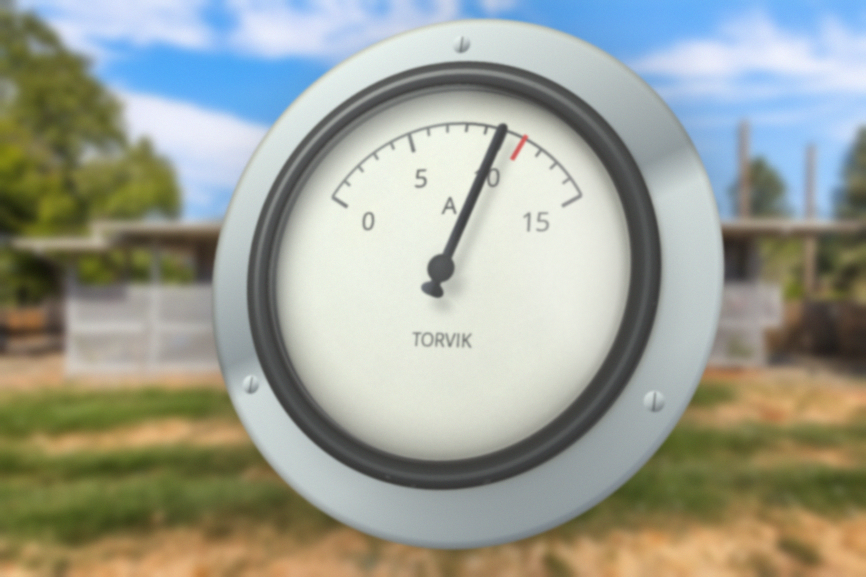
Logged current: 10 A
